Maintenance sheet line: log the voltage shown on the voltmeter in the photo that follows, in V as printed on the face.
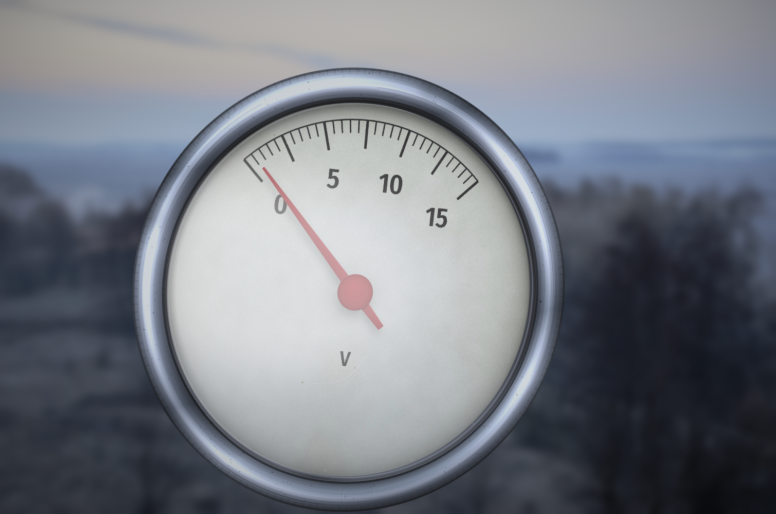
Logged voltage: 0.5 V
